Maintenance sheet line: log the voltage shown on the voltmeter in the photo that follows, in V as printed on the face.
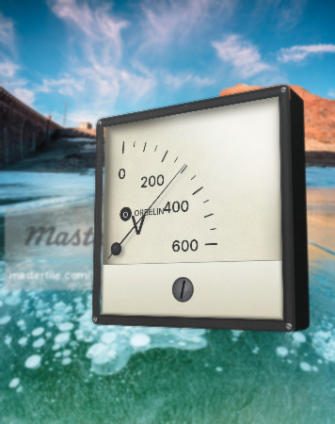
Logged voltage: 300 V
